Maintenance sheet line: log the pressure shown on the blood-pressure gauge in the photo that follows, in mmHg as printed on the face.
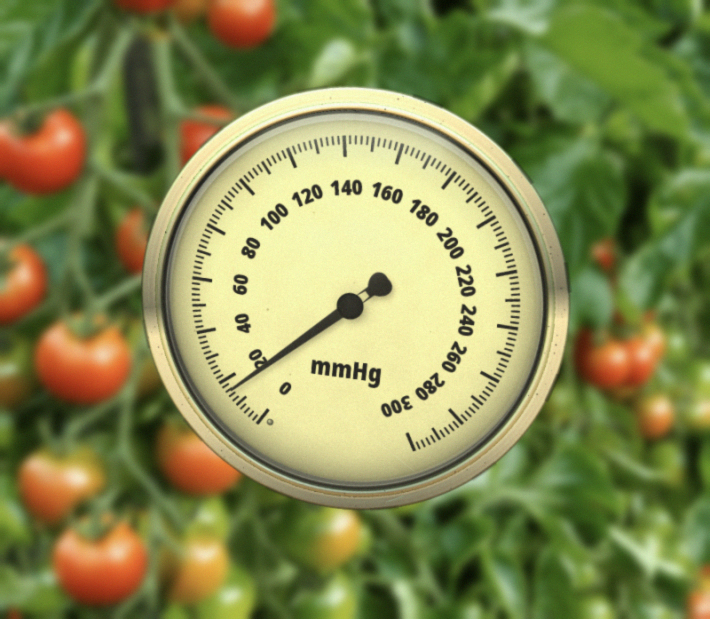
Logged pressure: 16 mmHg
